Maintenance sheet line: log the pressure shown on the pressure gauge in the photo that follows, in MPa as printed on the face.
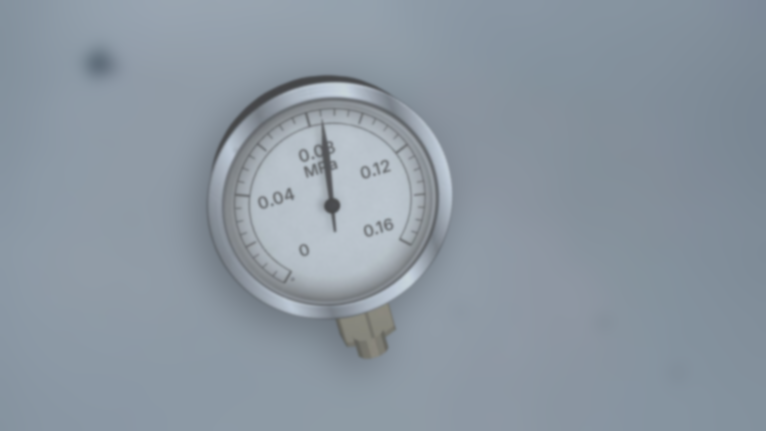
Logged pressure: 0.085 MPa
